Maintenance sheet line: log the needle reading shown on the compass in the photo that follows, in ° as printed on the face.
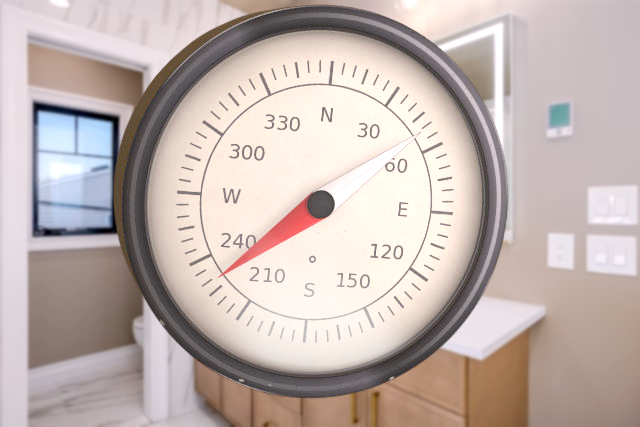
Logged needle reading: 230 °
